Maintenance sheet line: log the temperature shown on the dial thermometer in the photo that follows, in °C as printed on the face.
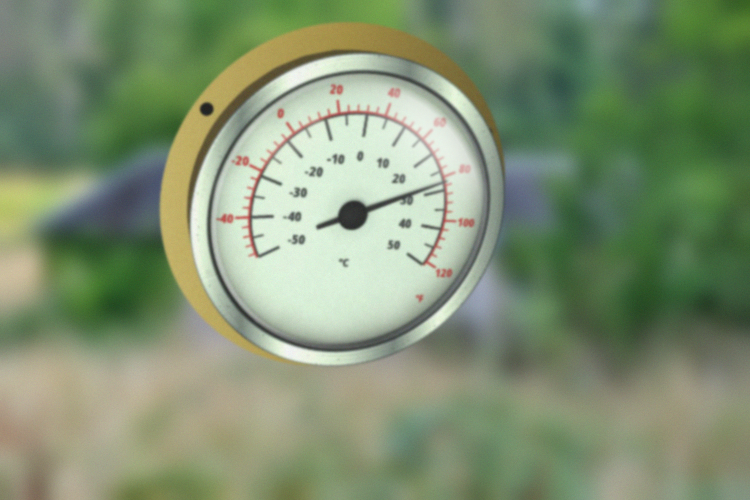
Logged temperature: 27.5 °C
